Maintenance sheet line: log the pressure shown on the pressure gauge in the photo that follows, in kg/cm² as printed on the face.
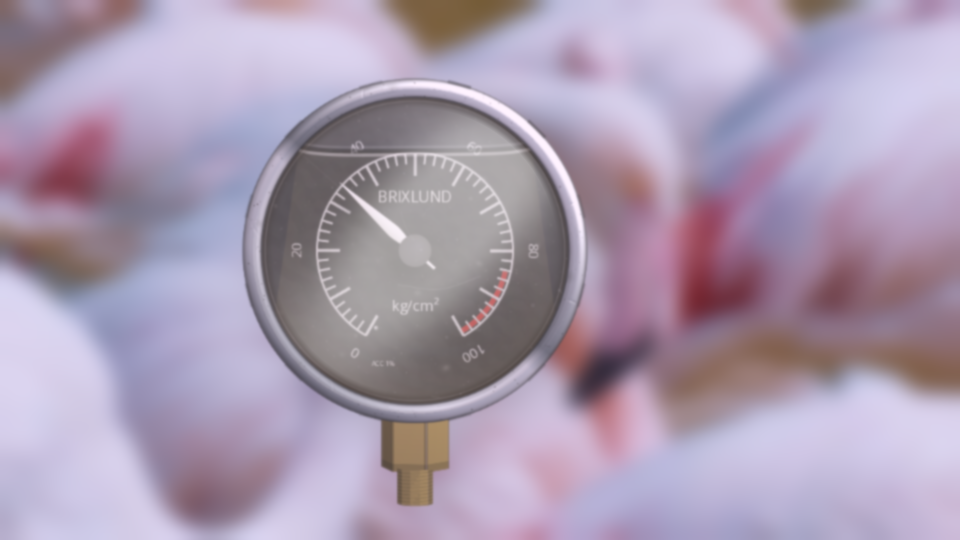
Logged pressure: 34 kg/cm²
